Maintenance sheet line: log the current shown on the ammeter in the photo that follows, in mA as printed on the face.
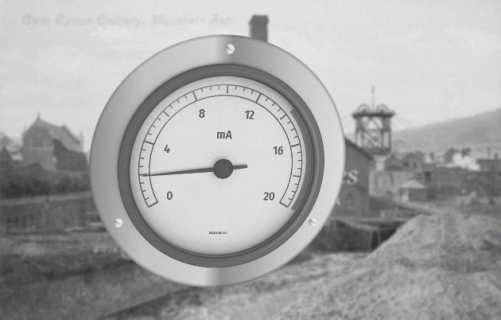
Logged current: 2 mA
